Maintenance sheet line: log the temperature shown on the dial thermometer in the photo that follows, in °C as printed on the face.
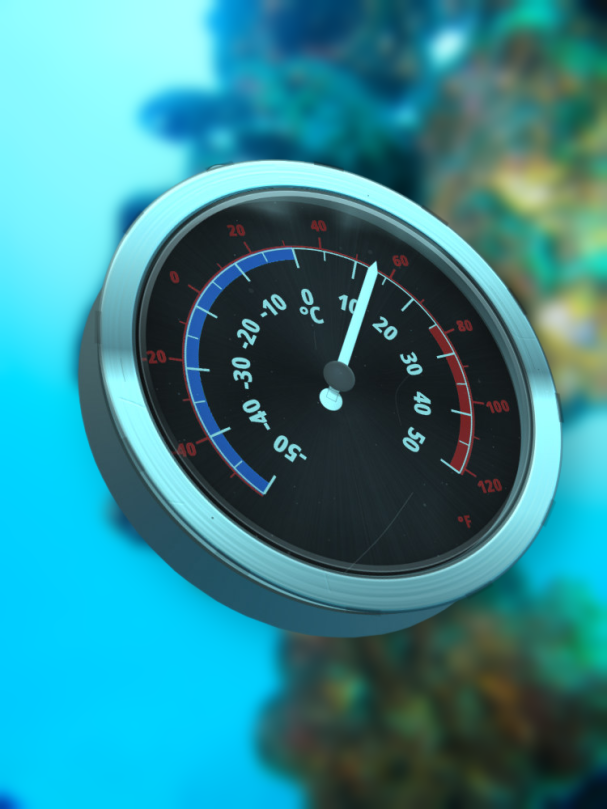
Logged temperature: 12.5 °C
